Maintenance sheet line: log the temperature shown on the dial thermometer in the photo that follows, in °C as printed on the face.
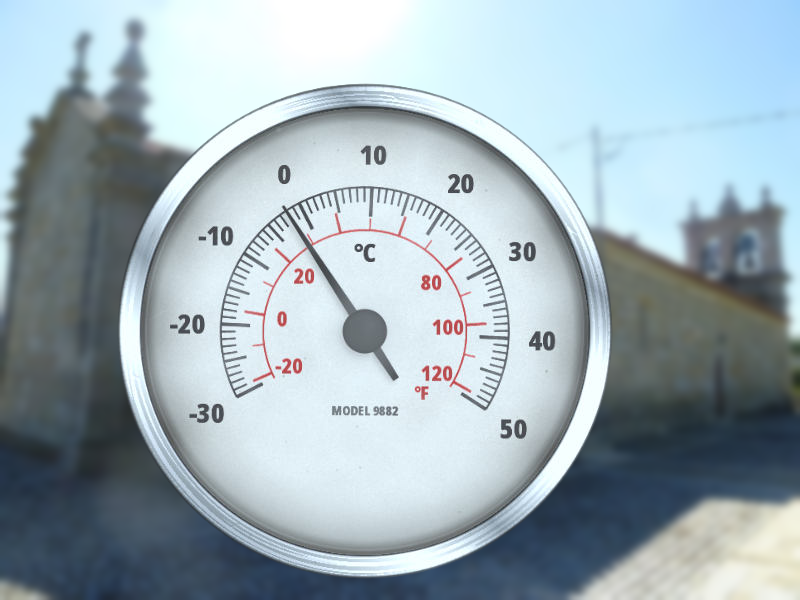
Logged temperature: -2 °C
